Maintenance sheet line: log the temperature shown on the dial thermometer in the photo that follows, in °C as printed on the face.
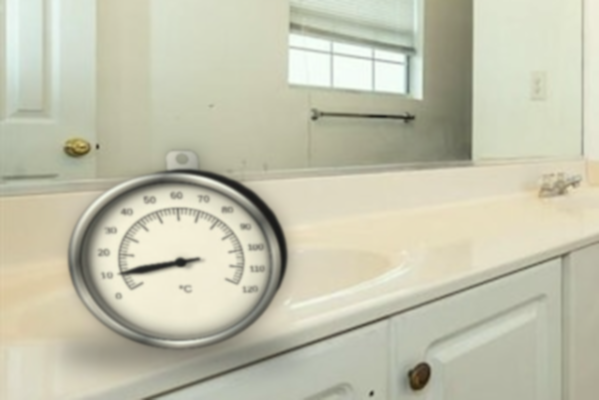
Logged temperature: 10 °C
